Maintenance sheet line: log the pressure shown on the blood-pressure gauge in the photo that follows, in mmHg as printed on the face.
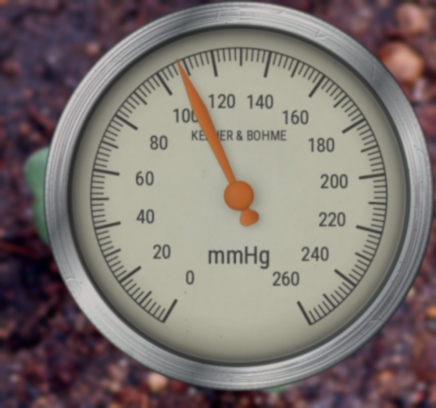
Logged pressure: 108 mmHg
